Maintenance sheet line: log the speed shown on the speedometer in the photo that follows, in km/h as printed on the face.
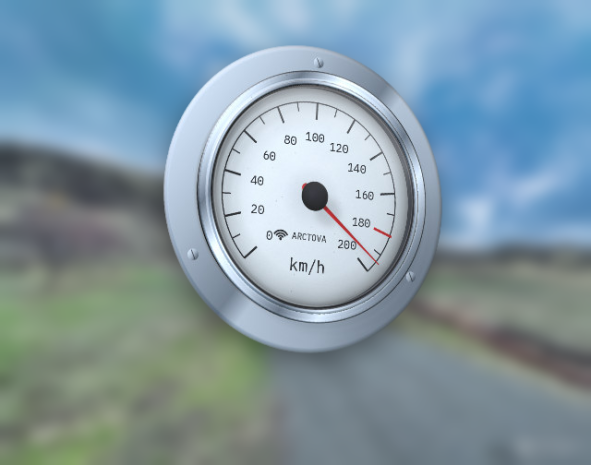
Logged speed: 195 km/h
